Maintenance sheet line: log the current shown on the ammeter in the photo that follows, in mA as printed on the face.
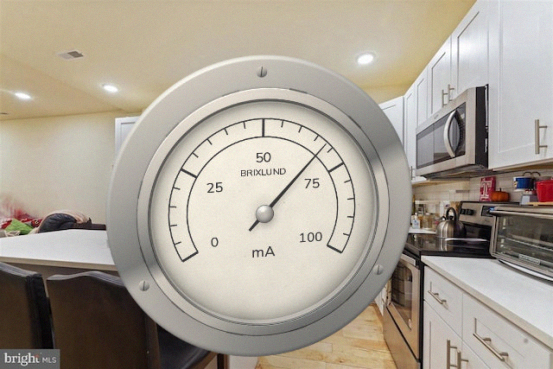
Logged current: 67.5 mA
